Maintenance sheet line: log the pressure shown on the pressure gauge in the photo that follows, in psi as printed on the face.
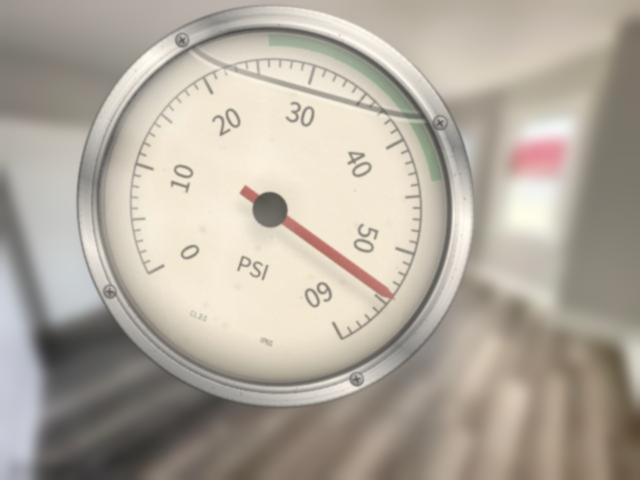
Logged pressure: 54 psi
